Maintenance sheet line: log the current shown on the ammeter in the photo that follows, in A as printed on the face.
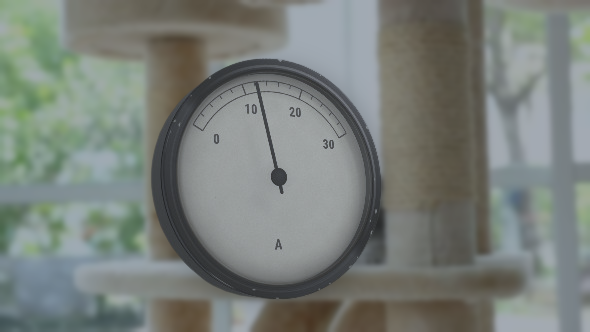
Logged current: 12 A
